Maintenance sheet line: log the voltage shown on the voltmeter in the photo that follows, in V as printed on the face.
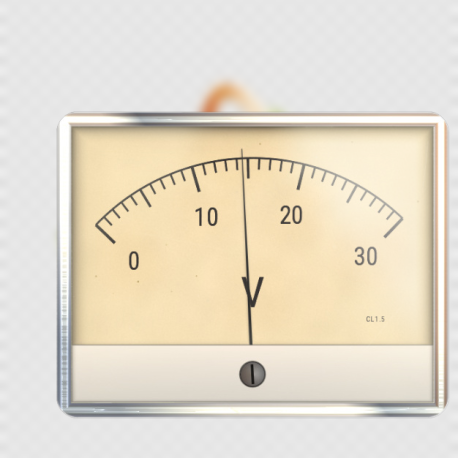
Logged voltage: 14.5 V
